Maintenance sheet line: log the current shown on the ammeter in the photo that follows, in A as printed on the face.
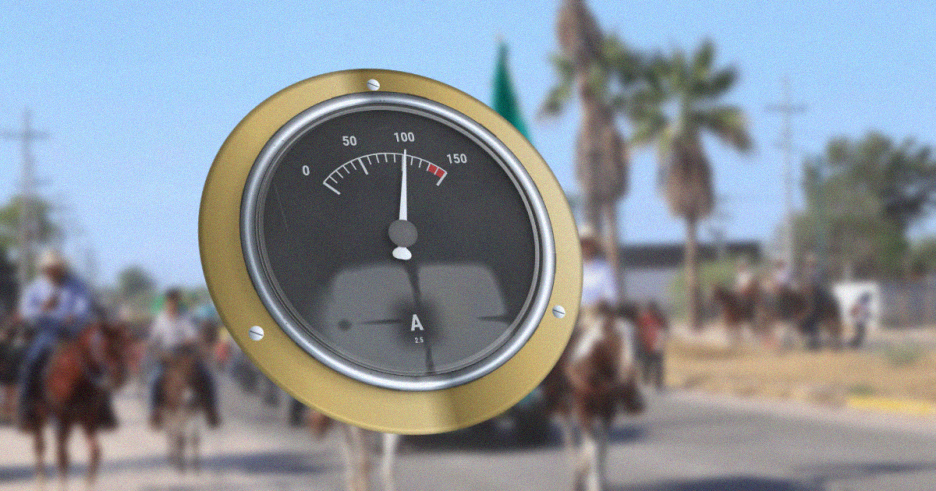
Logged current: 100 A
